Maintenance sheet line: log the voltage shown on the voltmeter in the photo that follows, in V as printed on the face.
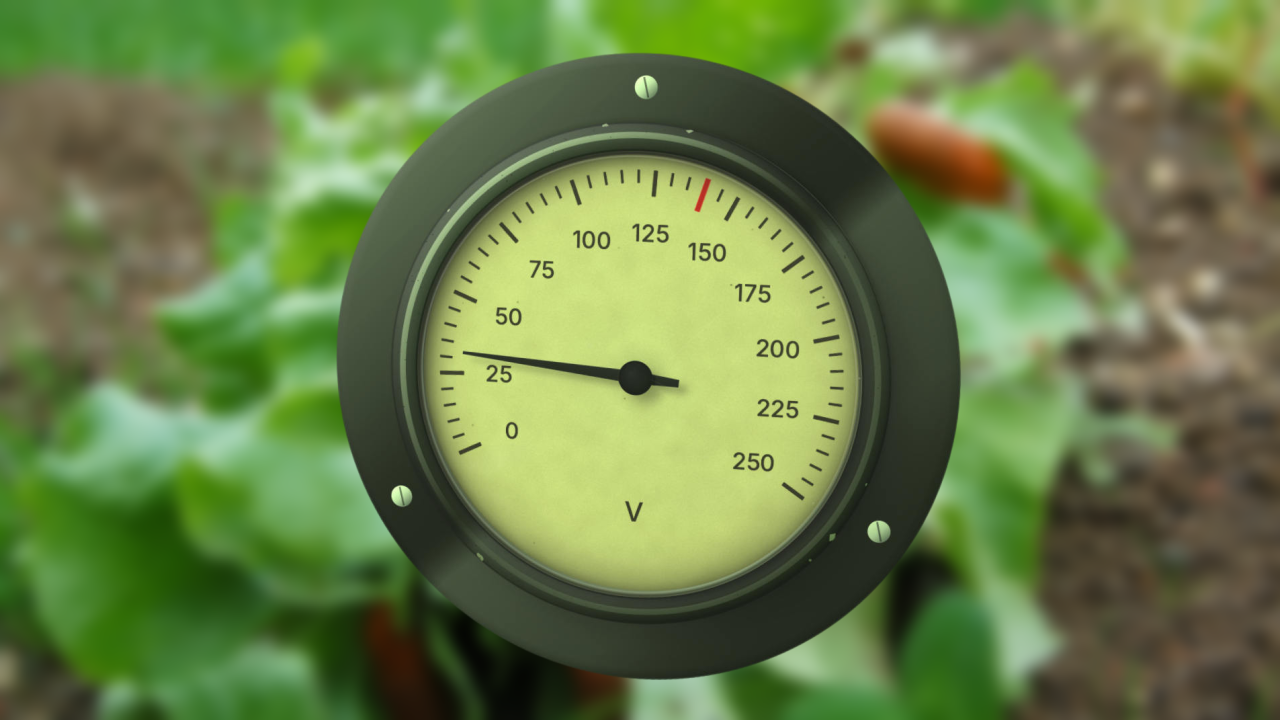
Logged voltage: 32.5 V
